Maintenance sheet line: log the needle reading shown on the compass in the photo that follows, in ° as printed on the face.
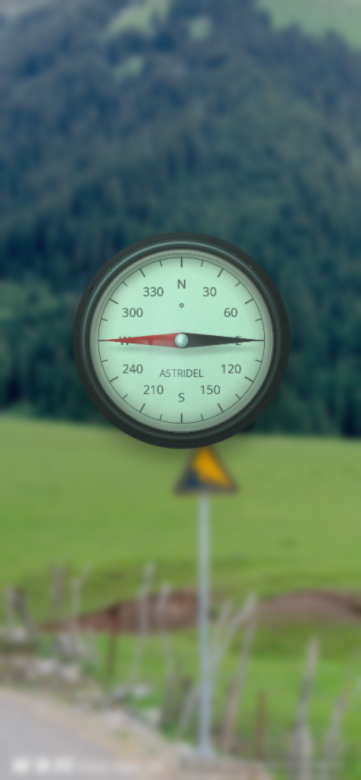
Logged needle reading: 270 °
